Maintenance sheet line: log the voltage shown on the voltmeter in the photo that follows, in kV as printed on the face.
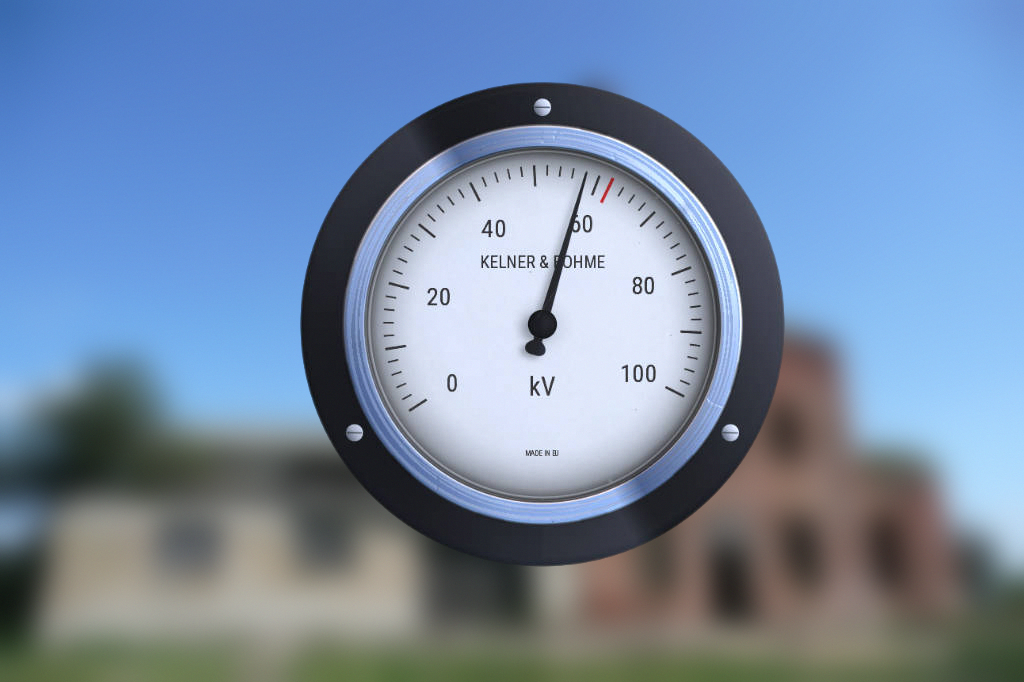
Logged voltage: 58 kV
